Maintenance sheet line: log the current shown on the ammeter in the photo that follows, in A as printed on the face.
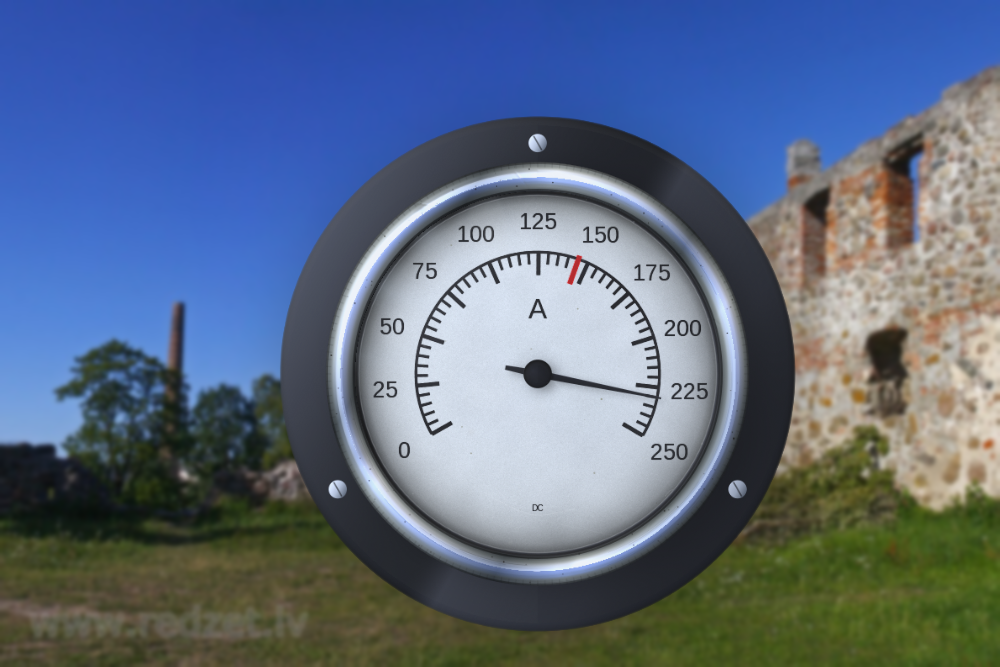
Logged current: 230 A
